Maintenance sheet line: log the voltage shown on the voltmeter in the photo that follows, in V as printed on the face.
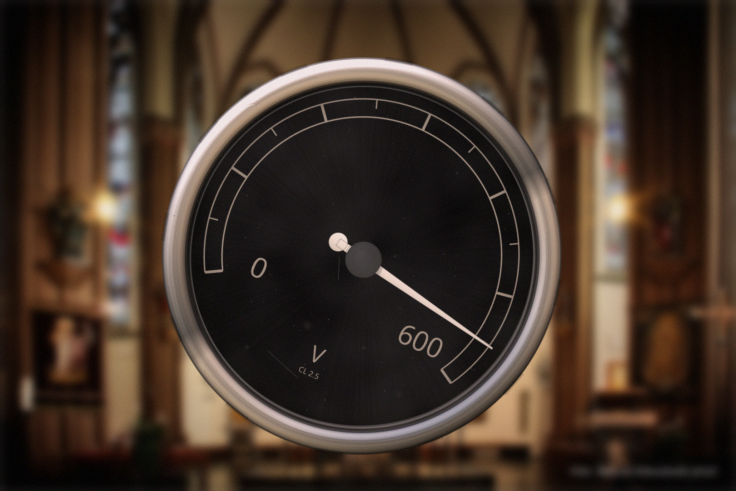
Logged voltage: 550 V
